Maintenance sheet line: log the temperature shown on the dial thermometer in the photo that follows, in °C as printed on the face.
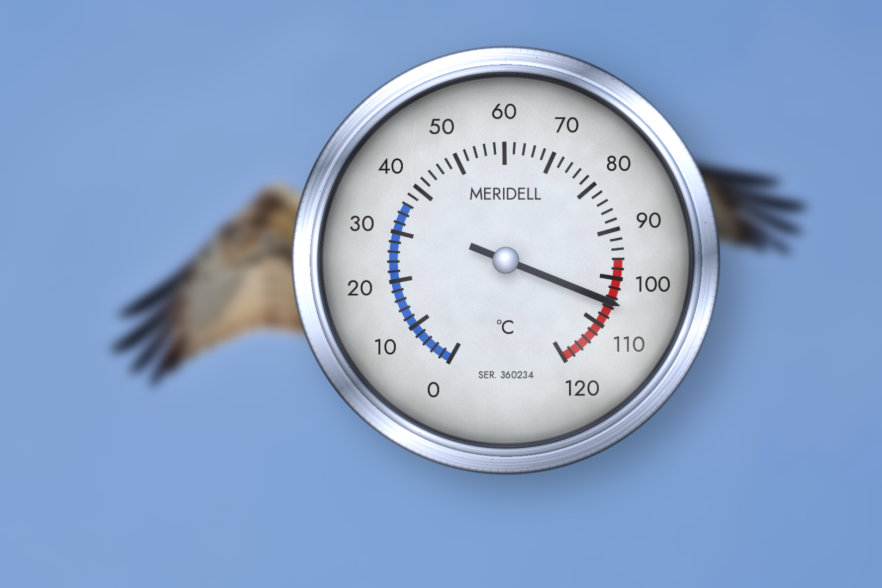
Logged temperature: 105 °C
